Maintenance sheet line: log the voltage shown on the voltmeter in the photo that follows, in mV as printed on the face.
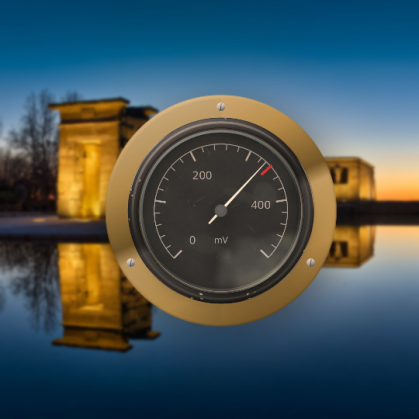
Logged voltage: 330 mV
